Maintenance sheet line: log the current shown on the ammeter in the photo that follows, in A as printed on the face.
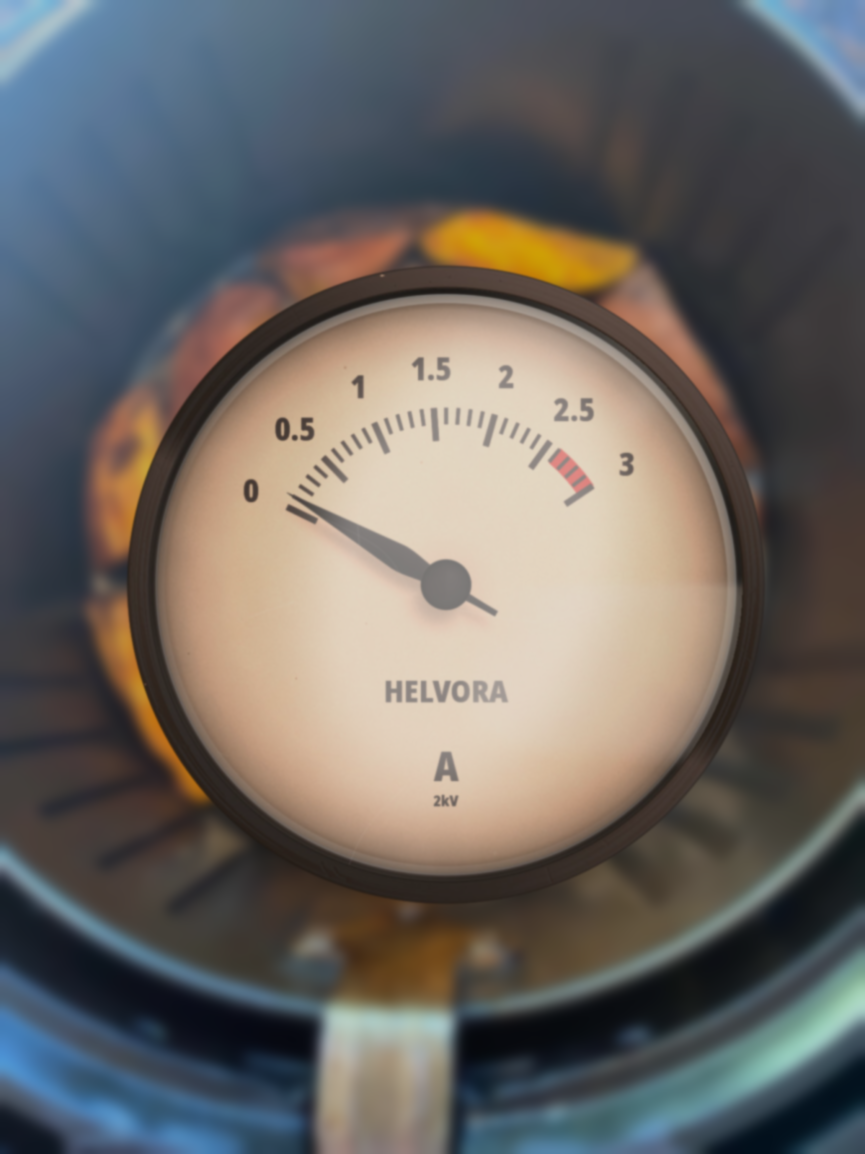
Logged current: 0.1 A
